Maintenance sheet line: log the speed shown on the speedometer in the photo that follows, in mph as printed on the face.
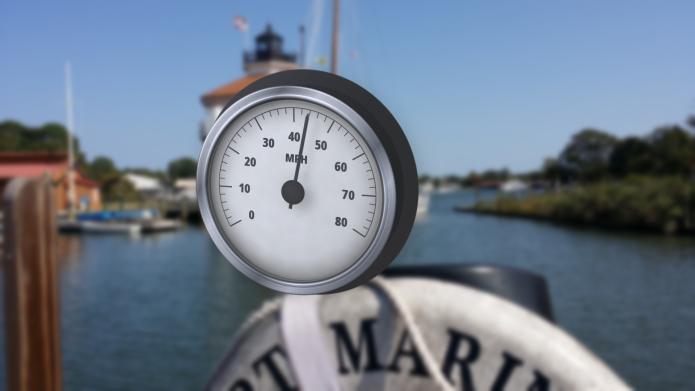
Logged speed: 44 mph
